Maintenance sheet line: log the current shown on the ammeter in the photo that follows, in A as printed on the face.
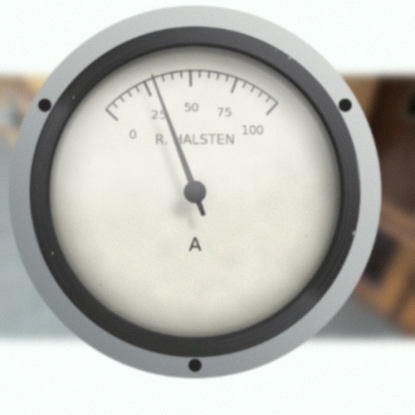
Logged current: 30 A
